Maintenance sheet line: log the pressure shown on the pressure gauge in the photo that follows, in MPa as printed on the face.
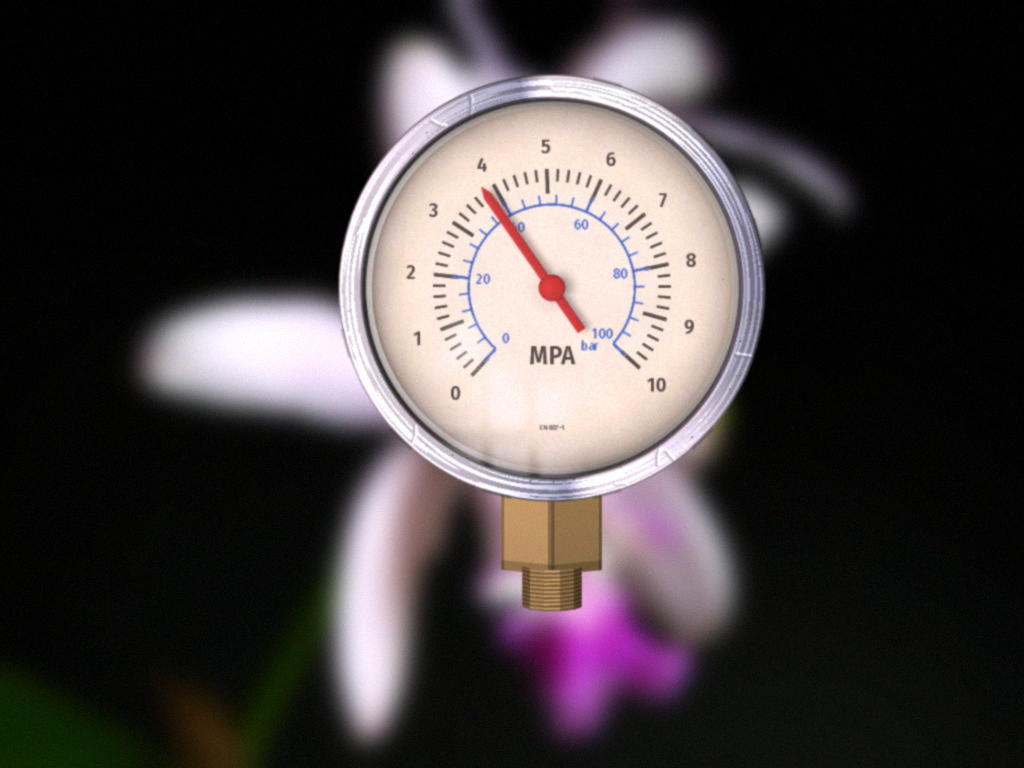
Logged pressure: 3.8 MPa
